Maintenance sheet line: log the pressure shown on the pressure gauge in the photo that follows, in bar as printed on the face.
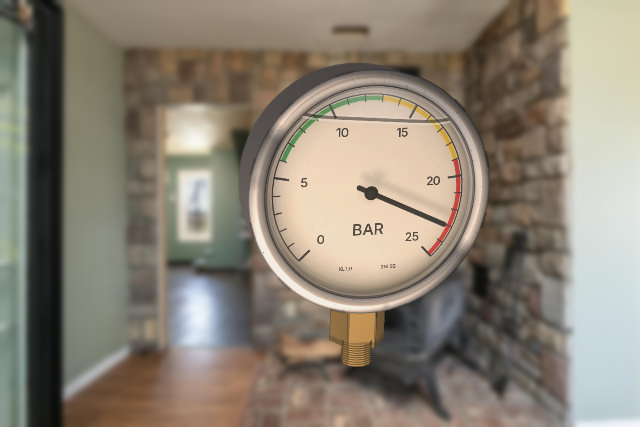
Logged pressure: 23 bar
